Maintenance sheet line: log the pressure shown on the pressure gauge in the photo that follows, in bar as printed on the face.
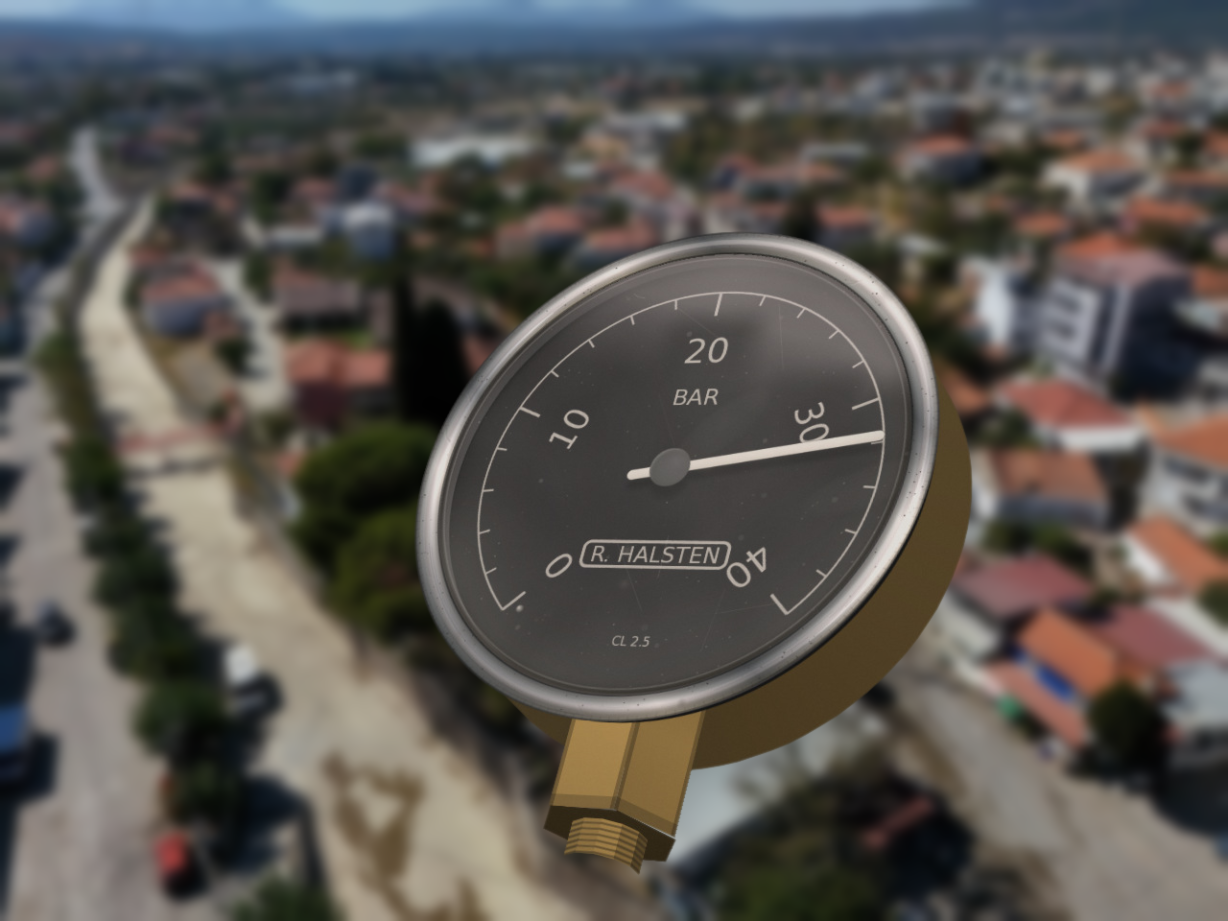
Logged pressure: 32 bar
